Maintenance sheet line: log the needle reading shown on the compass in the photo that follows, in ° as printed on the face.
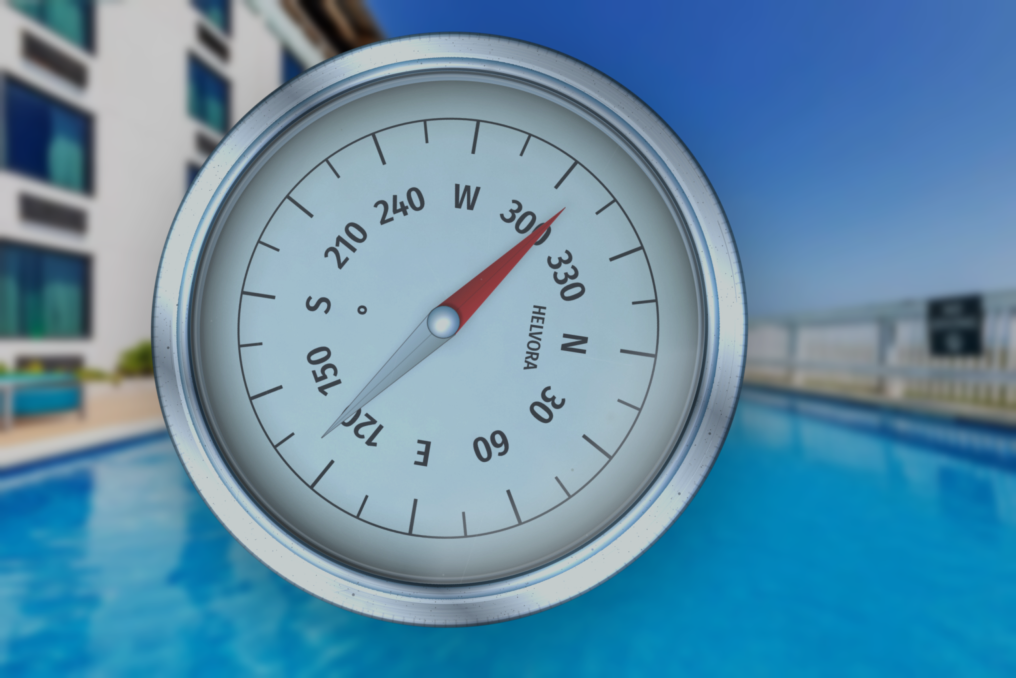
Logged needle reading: 307.5 °
